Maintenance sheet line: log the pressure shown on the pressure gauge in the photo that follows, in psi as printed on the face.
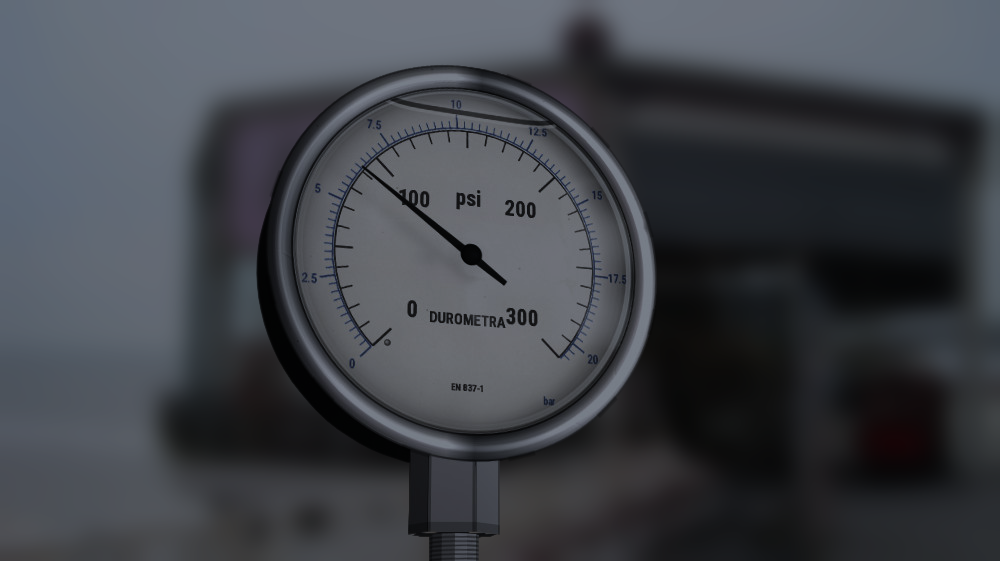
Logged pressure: 90 psi
